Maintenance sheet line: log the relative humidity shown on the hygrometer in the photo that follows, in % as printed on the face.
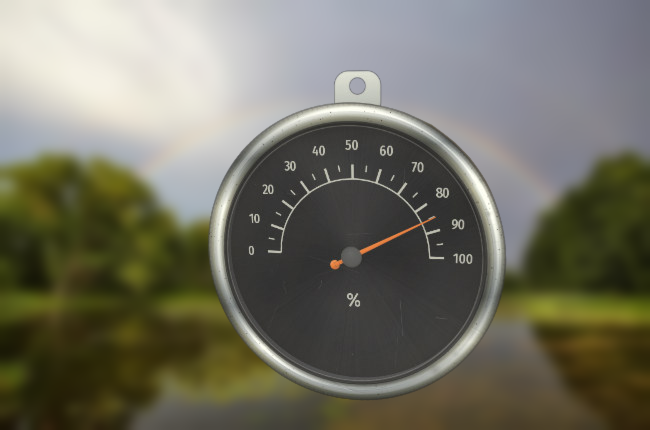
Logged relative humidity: 85 %
